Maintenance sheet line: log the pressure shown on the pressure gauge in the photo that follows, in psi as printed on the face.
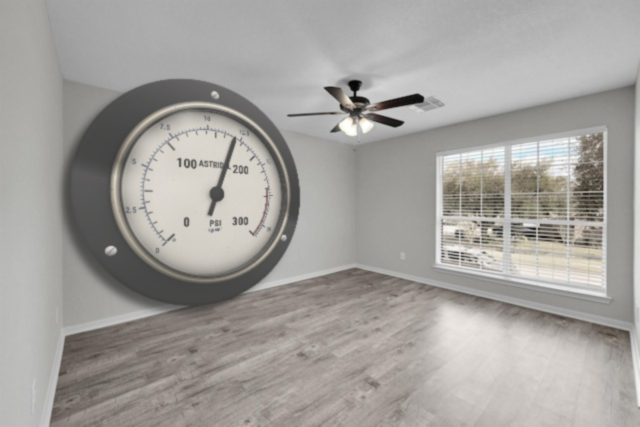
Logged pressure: 170 psi
